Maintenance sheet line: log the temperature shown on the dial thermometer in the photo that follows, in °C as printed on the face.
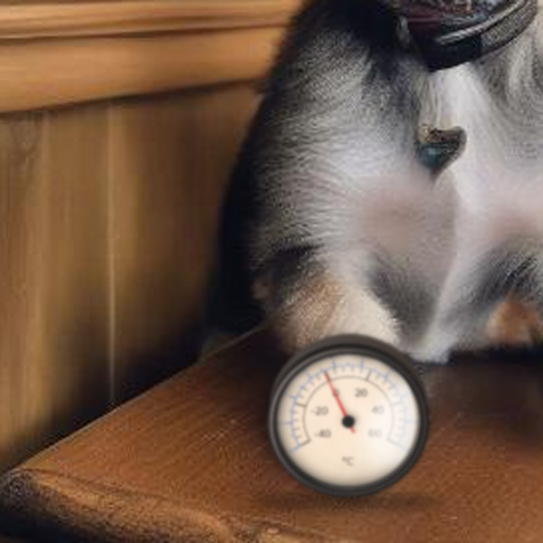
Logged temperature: 0 °C
